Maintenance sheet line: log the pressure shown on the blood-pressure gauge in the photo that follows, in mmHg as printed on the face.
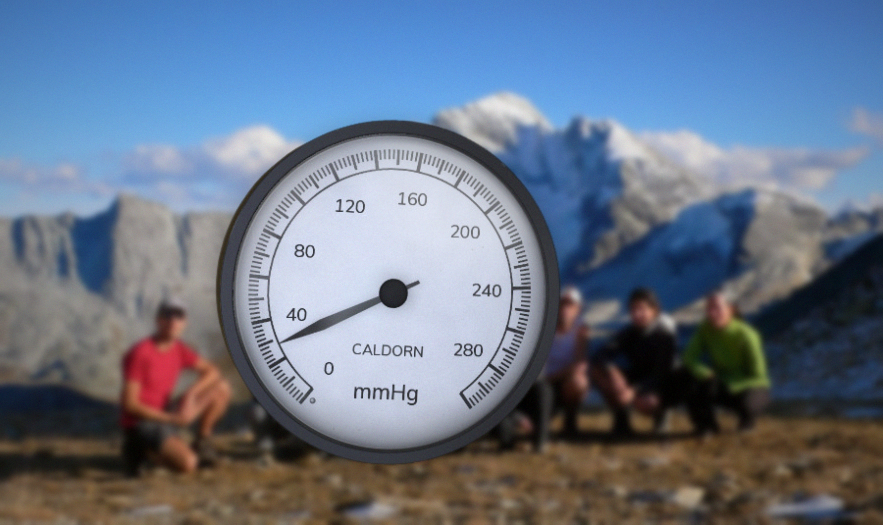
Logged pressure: 28 mmHg
